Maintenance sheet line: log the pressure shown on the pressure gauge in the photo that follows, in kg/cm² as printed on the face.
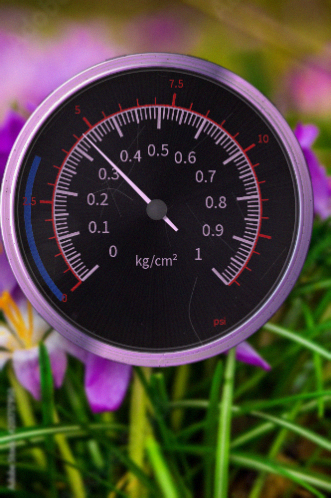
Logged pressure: 0.33 kg/cm²
